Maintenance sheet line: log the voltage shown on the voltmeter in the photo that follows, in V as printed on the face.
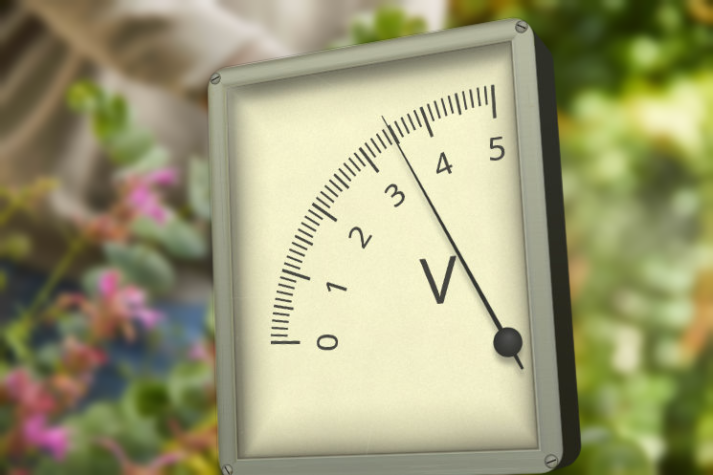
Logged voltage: 3.5 V
